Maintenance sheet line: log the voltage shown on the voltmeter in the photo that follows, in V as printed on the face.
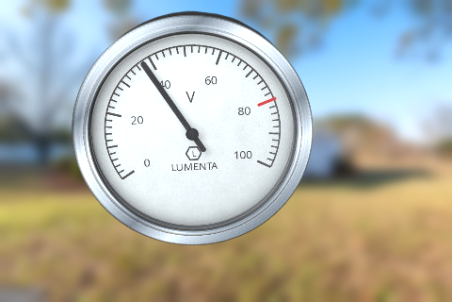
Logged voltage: 38 V
